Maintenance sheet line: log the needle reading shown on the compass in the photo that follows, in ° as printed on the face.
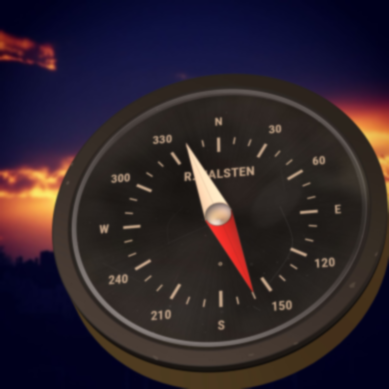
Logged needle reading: 160 °
